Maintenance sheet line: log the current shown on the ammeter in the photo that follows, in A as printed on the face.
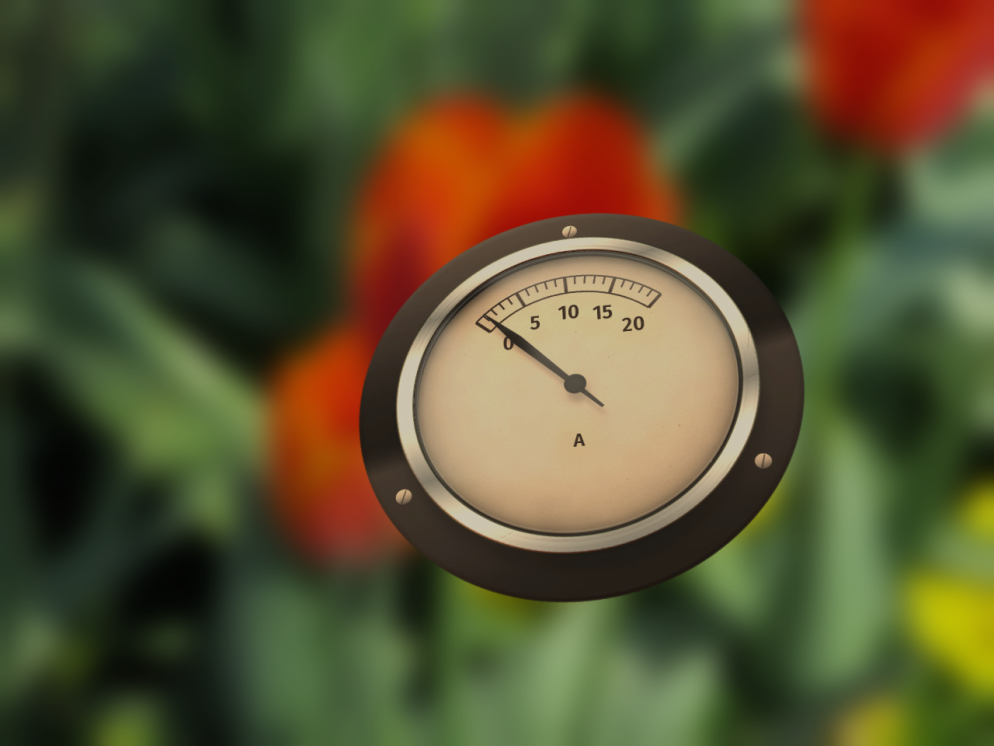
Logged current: 1 A
